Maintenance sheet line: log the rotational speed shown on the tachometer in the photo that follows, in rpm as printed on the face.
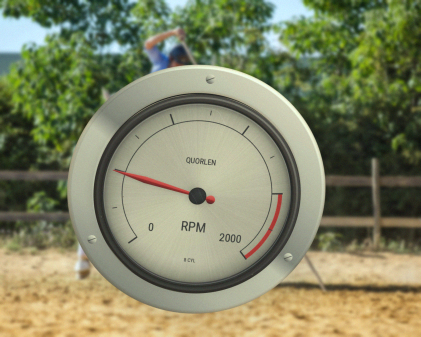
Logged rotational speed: 400 rpm
